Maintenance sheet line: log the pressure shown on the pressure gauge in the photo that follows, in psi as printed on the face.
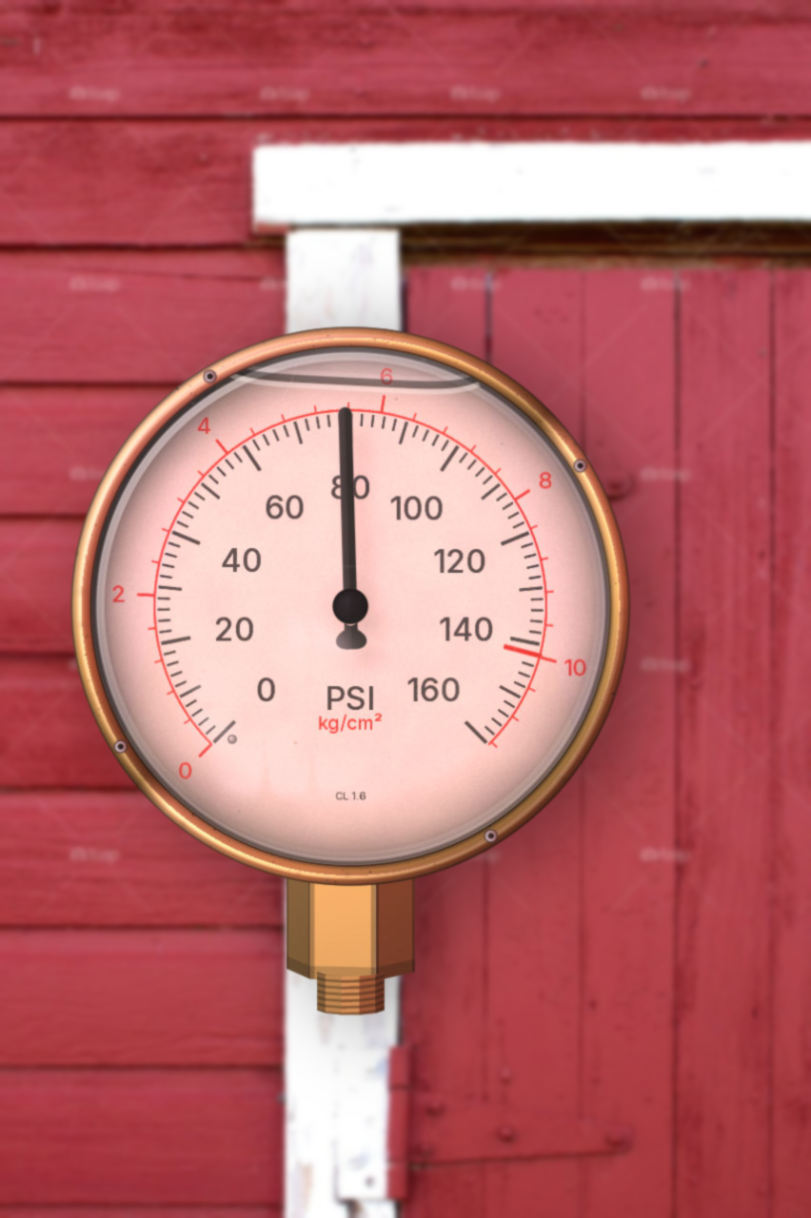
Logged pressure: 79 psi
